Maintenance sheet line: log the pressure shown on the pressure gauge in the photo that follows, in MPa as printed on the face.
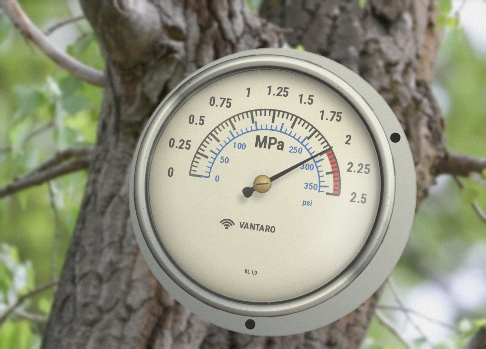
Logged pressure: 2 MPa
